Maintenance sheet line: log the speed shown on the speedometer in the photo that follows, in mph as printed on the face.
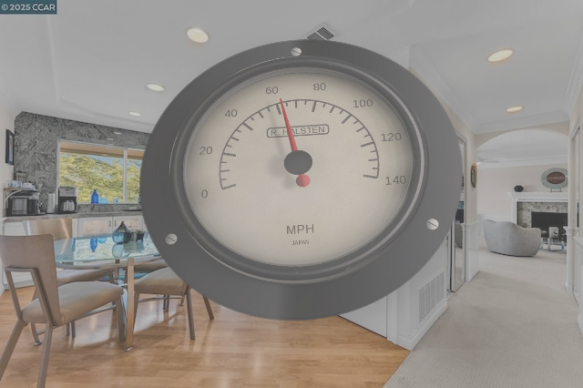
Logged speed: 62.5 mph
